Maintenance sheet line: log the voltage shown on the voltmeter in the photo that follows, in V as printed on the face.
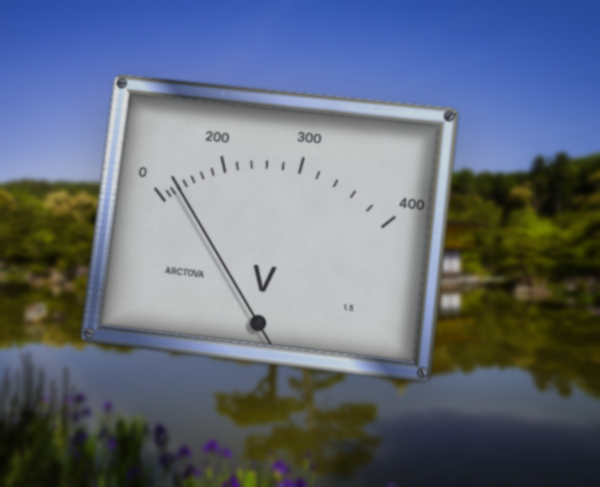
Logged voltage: 100 V
